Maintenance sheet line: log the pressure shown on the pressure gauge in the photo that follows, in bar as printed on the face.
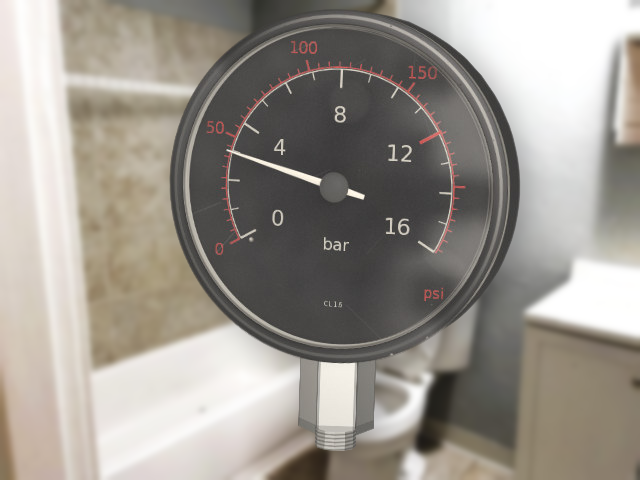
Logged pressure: 3 bar
